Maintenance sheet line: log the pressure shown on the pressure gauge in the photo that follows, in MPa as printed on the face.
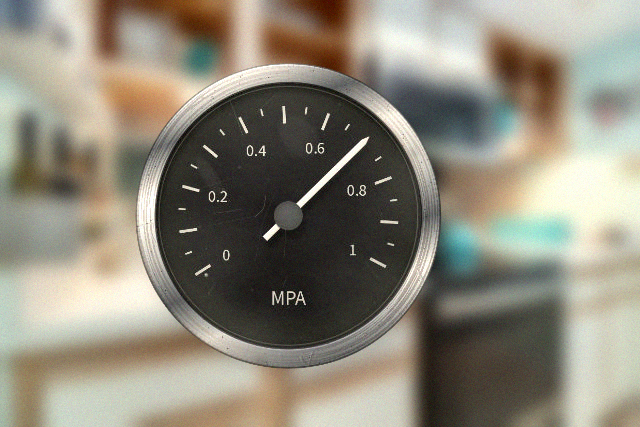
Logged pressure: 0.7 MPa
